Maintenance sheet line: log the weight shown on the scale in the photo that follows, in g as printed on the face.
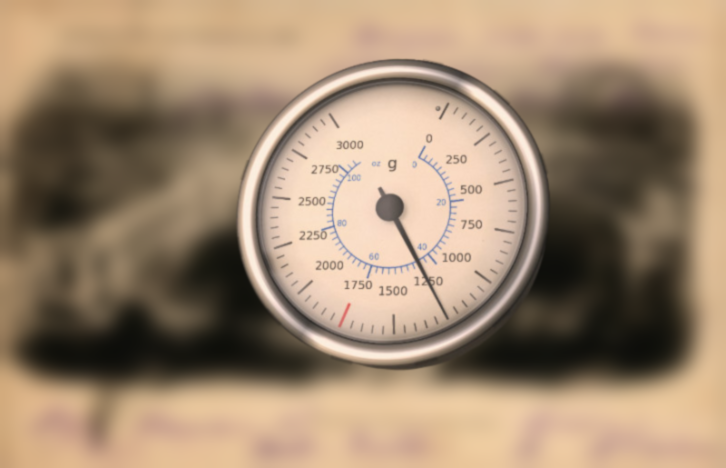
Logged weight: 1250 g
